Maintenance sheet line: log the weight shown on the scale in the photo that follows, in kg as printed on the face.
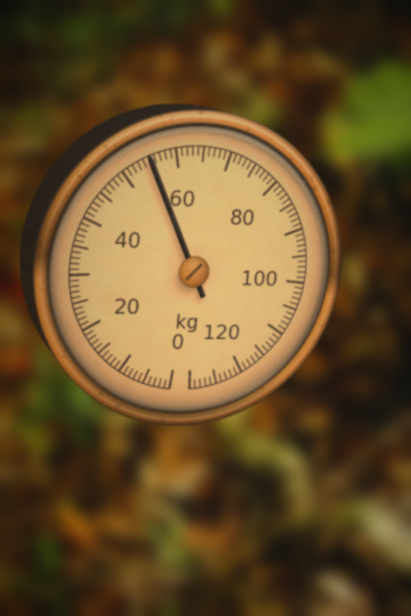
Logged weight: 55 kg
